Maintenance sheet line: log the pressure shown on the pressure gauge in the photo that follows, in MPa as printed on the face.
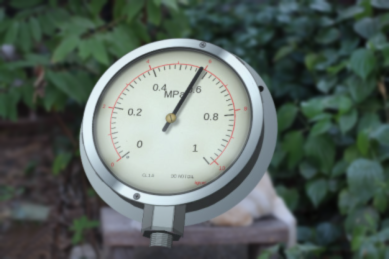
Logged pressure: 0.58 MPa
